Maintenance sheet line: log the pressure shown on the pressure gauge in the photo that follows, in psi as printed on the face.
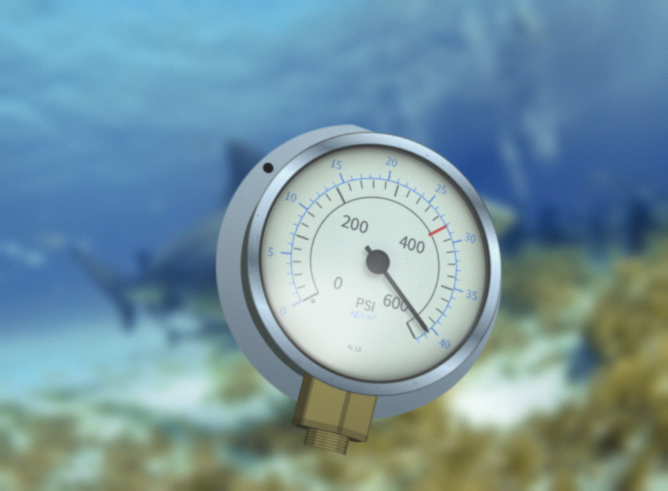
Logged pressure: 580 psi
